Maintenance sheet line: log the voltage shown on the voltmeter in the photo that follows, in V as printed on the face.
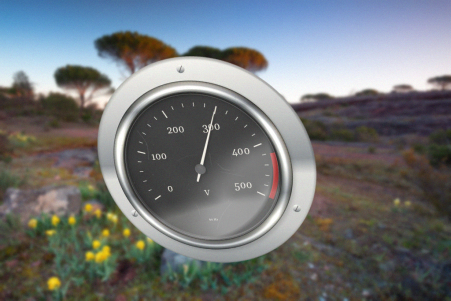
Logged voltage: 300 V
